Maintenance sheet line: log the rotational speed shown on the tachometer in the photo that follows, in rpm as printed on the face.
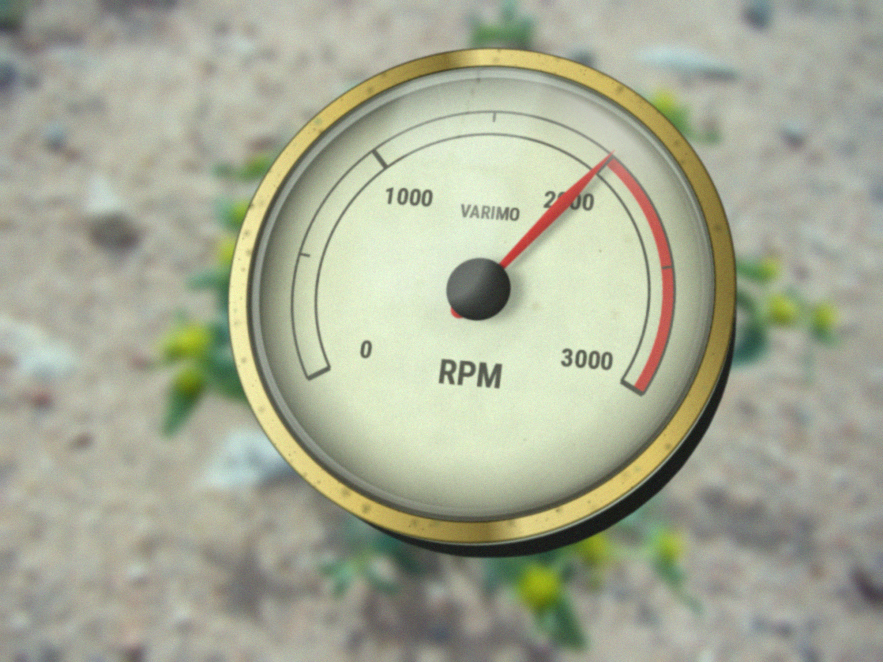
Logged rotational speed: 2000 rpm
